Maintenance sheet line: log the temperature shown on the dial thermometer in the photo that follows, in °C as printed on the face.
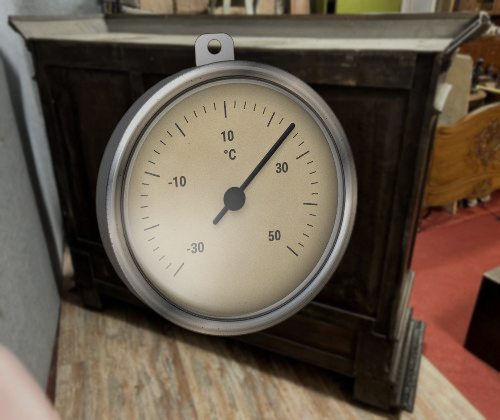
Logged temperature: 24 °C
